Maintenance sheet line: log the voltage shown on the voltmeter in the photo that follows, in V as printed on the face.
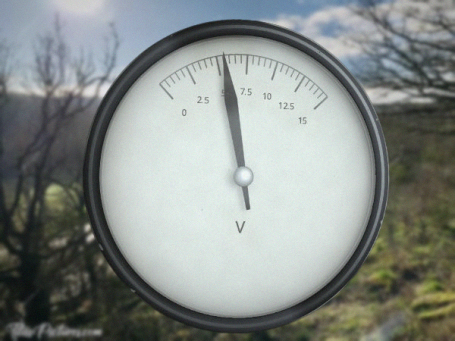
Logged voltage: 5.5 V
